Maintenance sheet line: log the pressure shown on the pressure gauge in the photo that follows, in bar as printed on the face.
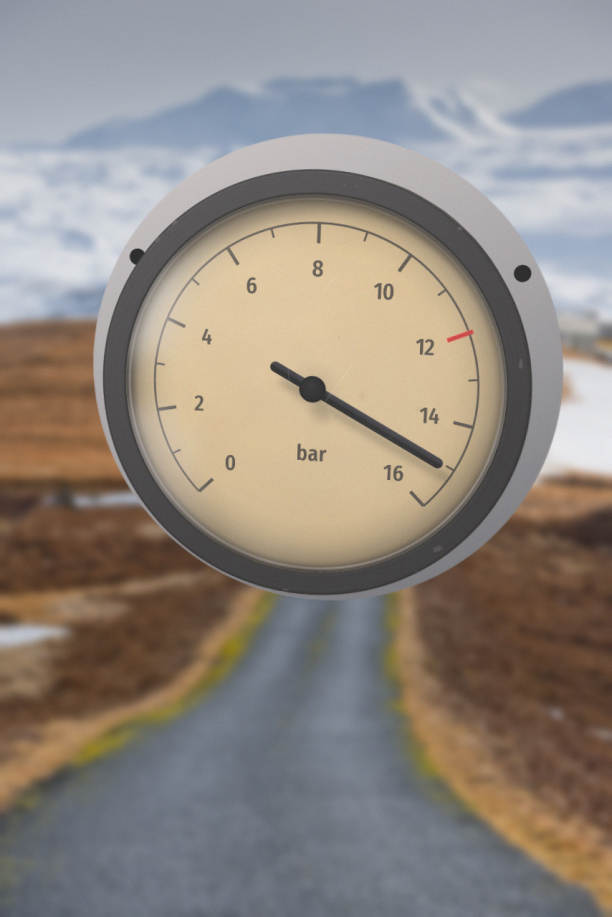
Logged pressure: 15 bar
